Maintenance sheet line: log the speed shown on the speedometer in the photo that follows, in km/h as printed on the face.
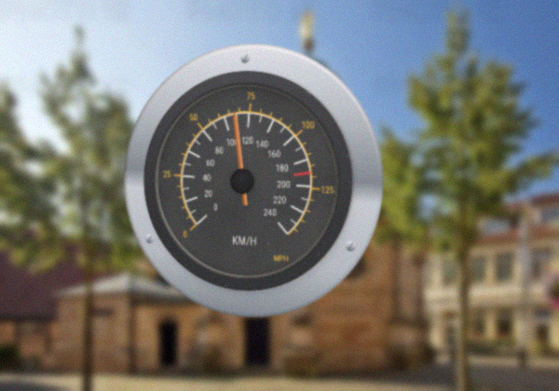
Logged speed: 110 km/h
